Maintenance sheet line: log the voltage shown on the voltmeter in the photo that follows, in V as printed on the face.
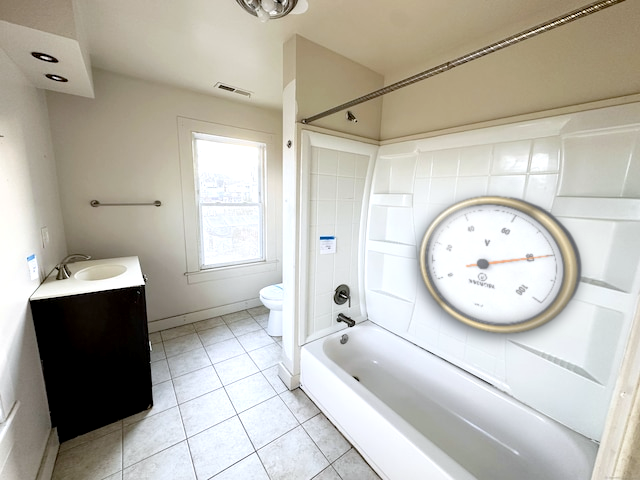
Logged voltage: 80 V
